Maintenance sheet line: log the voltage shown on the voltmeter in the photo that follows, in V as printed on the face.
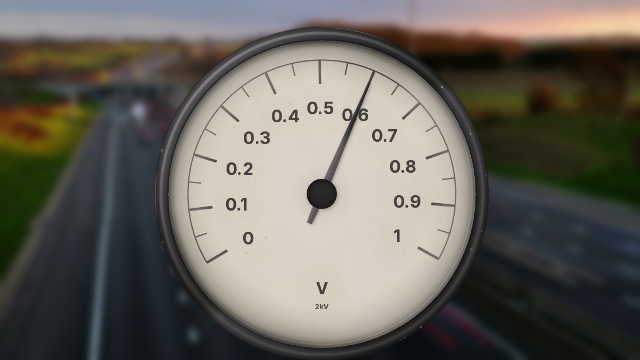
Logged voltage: 0.6 V
